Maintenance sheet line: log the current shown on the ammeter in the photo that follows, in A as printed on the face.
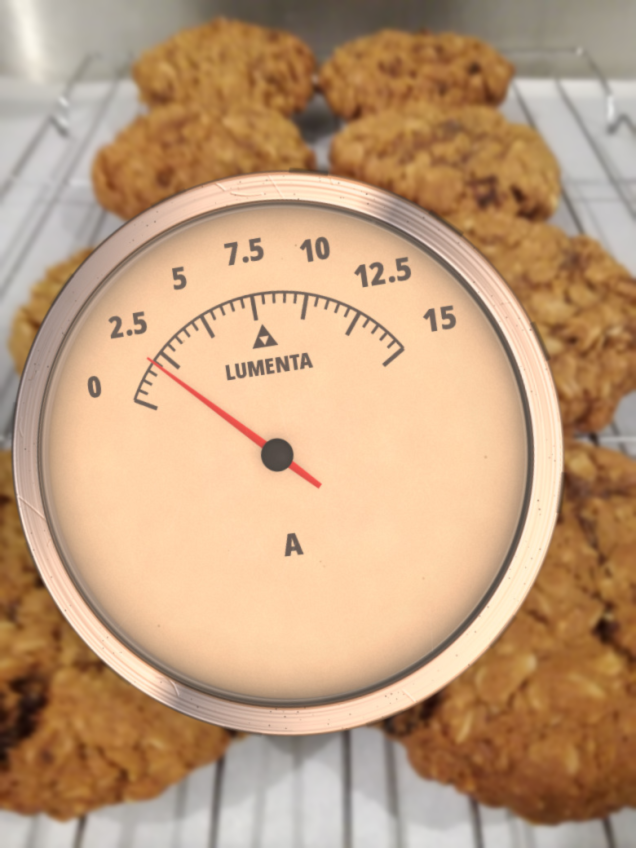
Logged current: 2 A
